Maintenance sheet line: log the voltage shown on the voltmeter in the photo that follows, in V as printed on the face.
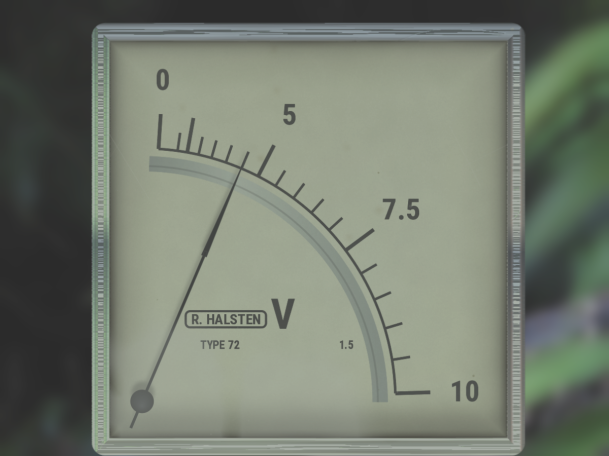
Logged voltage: 4.5 V
